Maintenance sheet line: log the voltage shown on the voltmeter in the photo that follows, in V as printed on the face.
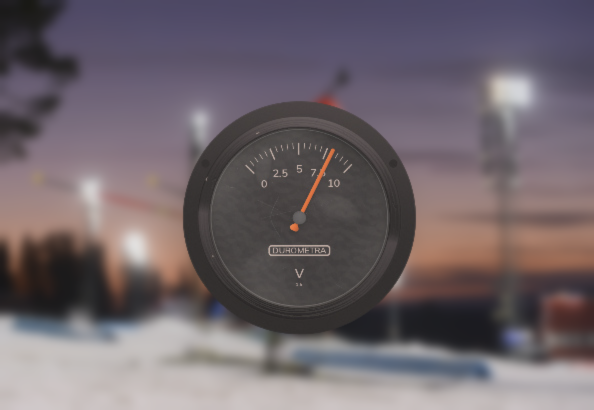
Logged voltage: 8 V
